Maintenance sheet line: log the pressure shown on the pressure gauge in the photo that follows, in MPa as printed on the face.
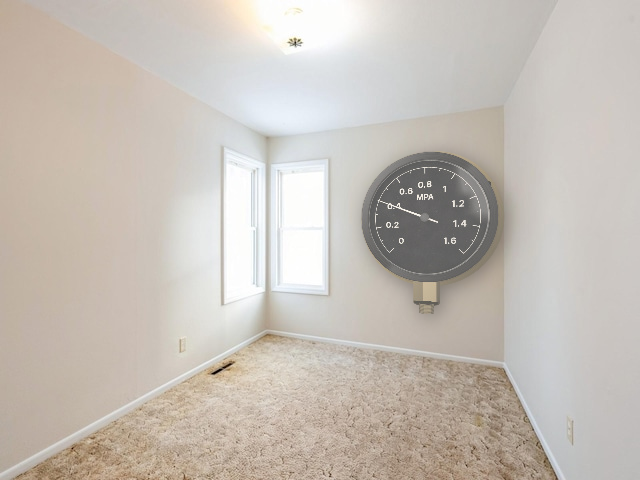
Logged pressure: 0.4 MPa
